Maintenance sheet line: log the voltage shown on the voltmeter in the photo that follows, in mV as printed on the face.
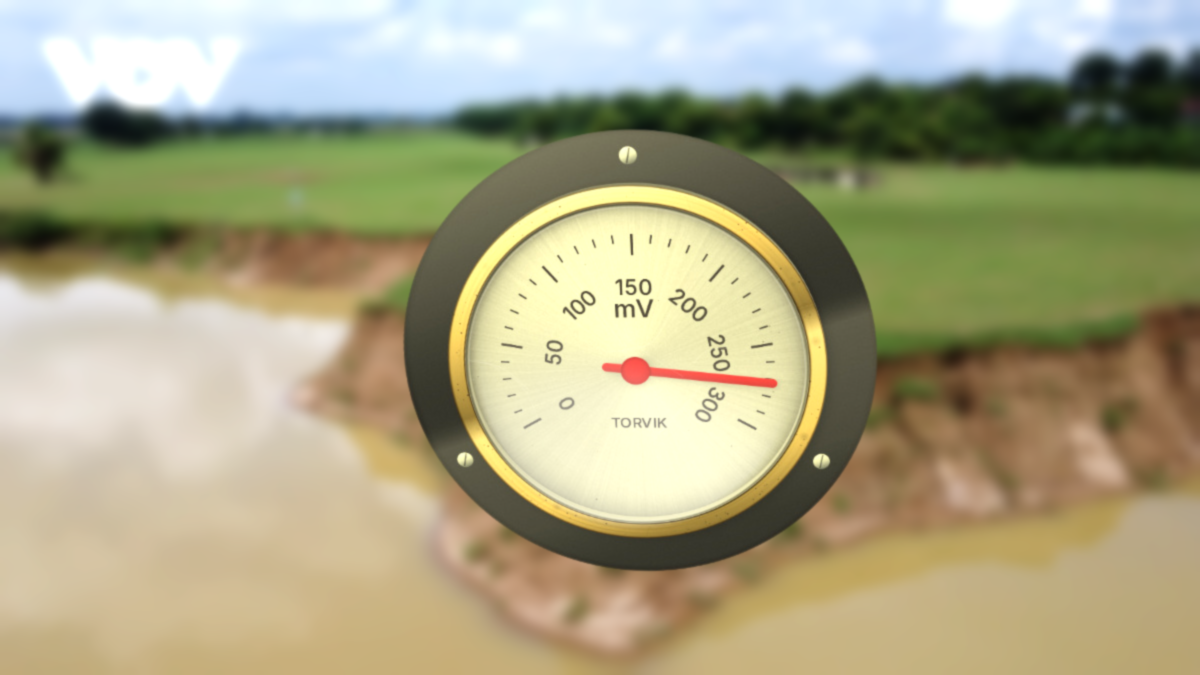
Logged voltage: 270 mV
